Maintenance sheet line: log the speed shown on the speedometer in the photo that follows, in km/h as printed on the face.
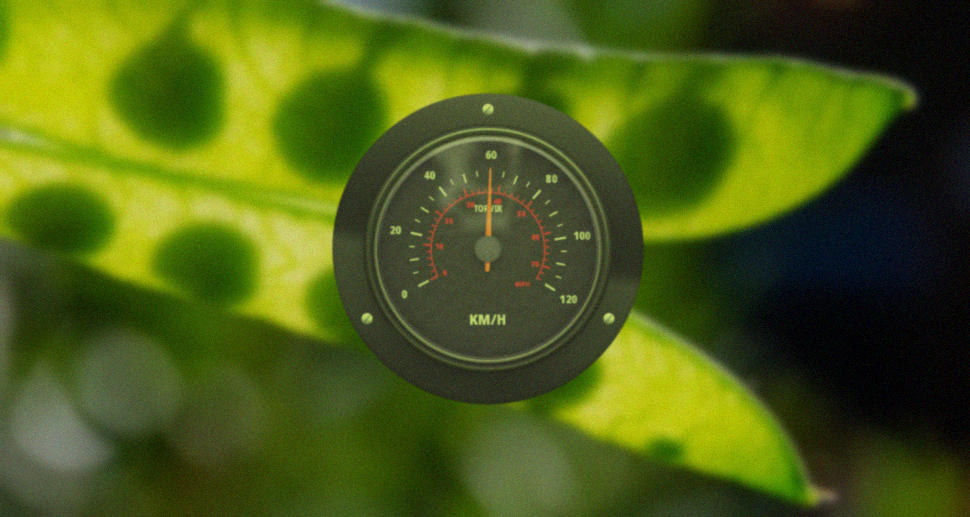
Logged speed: 60 km/h
